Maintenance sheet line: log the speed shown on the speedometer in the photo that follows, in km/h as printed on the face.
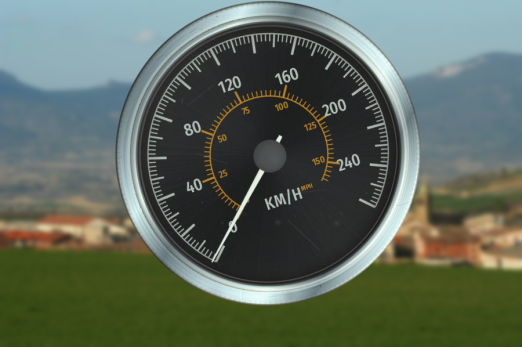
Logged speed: 2 km/h
